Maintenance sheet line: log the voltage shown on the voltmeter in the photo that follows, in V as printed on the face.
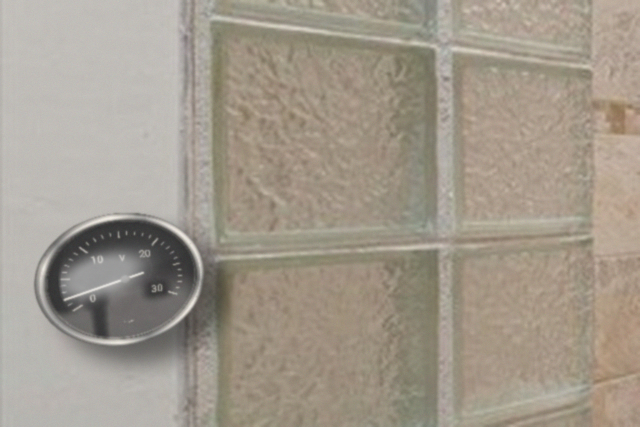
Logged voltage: 2 V
